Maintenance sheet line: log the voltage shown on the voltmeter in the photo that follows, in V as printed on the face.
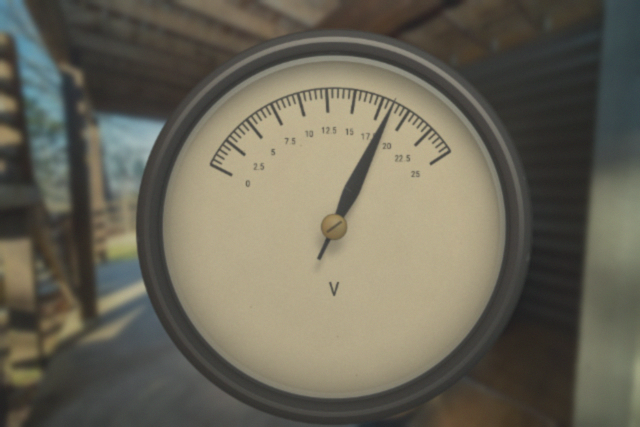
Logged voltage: 18.5 V
